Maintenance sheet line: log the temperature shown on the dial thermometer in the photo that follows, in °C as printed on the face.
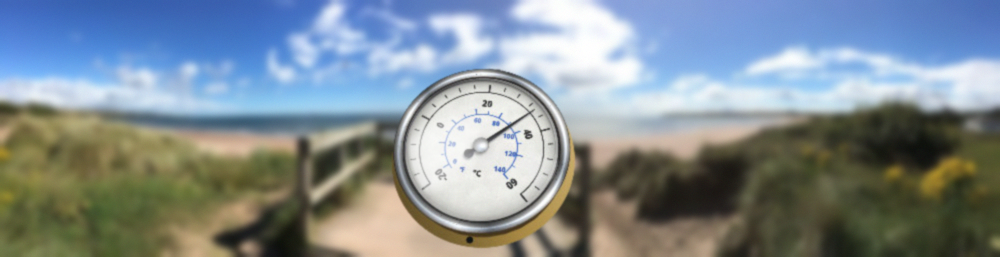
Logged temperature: 34 °C
